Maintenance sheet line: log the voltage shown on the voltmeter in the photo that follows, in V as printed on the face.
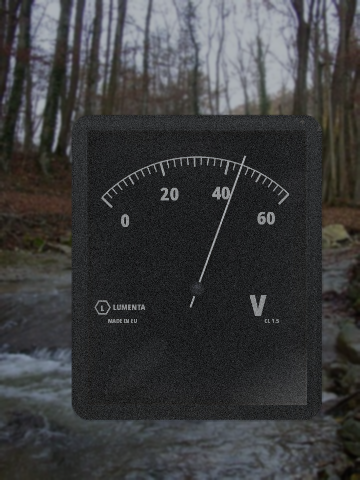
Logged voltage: 44 V
